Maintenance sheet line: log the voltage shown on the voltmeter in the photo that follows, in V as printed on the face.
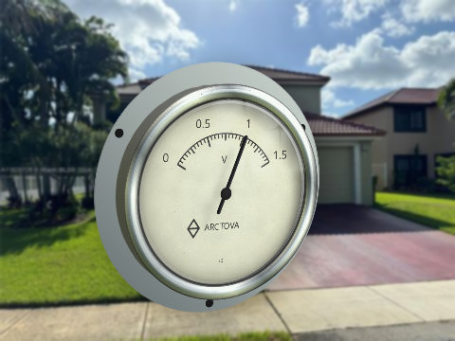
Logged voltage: 1 V
